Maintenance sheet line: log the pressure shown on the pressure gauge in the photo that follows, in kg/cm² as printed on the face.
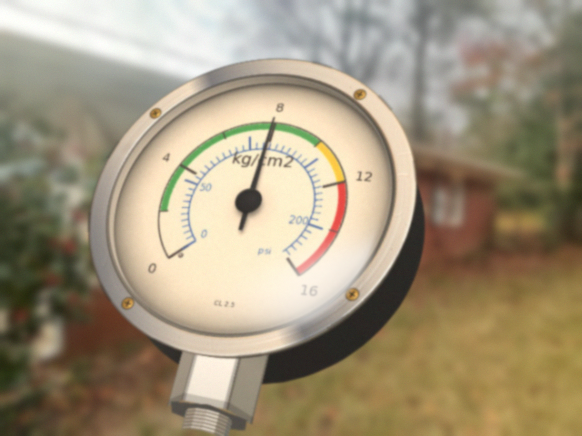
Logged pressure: 8 kg/cm²
